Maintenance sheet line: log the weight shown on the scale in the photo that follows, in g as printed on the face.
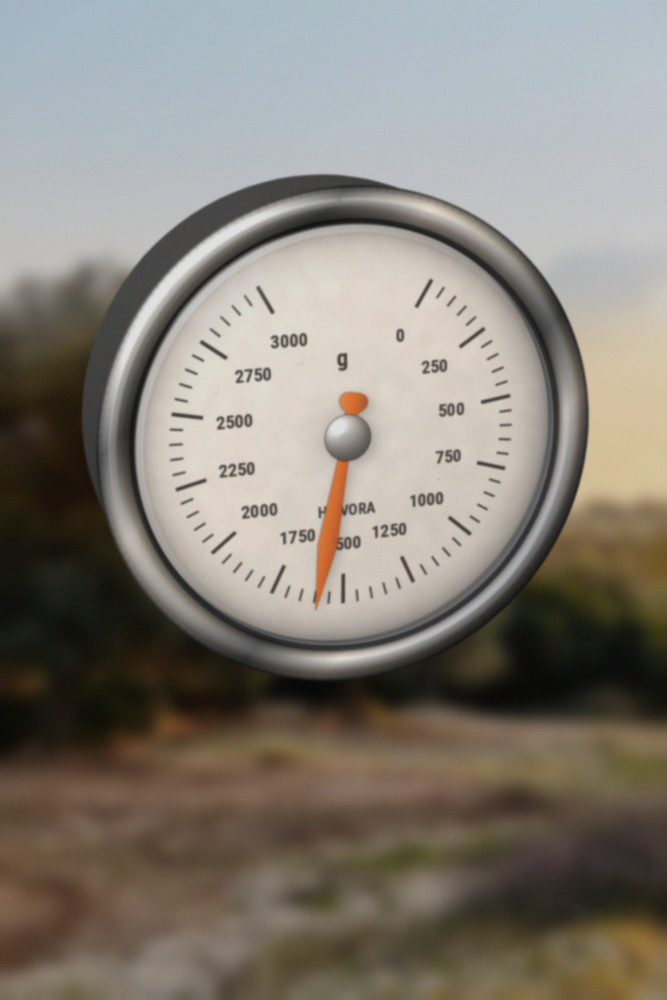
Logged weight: 1600 g
